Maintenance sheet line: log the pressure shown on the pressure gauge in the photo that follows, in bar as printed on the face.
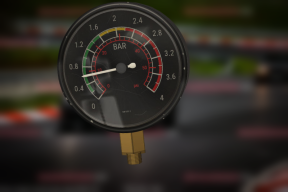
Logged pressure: 0.6 bar
